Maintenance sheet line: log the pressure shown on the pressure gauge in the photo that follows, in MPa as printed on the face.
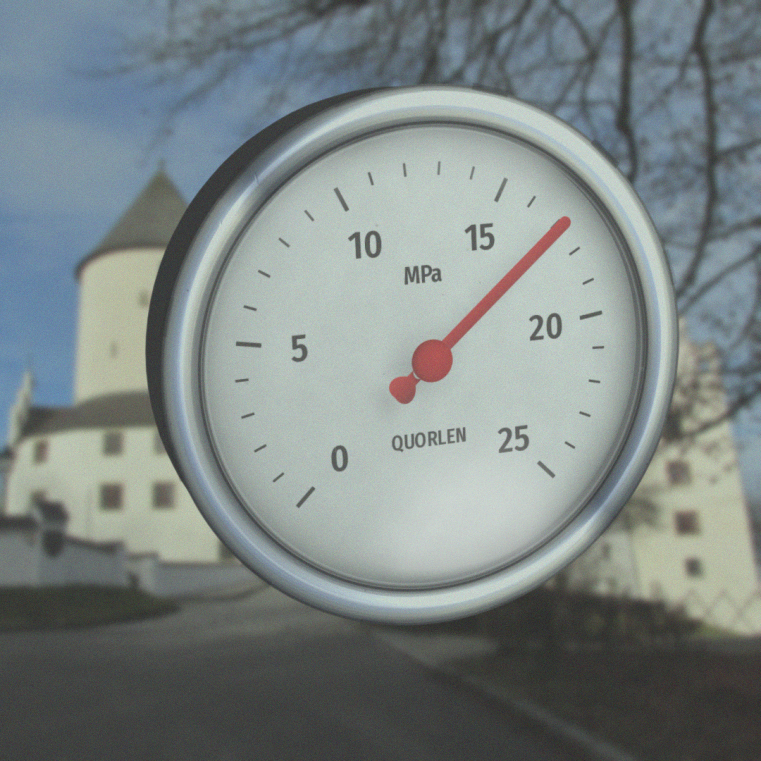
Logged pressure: 17 MPa
